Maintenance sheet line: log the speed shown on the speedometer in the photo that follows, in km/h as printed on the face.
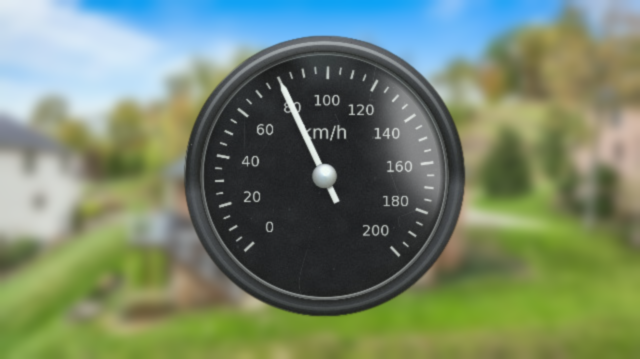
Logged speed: 80 km/h
